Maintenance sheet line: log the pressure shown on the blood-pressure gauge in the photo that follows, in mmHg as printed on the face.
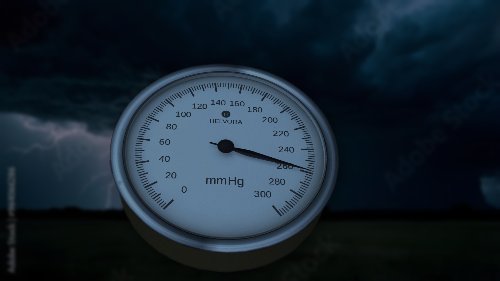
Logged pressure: 260 mmHg
